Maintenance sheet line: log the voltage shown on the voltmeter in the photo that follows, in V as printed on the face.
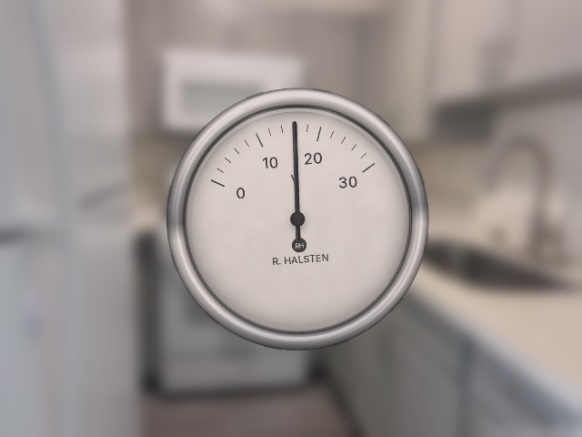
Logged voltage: 16 V
